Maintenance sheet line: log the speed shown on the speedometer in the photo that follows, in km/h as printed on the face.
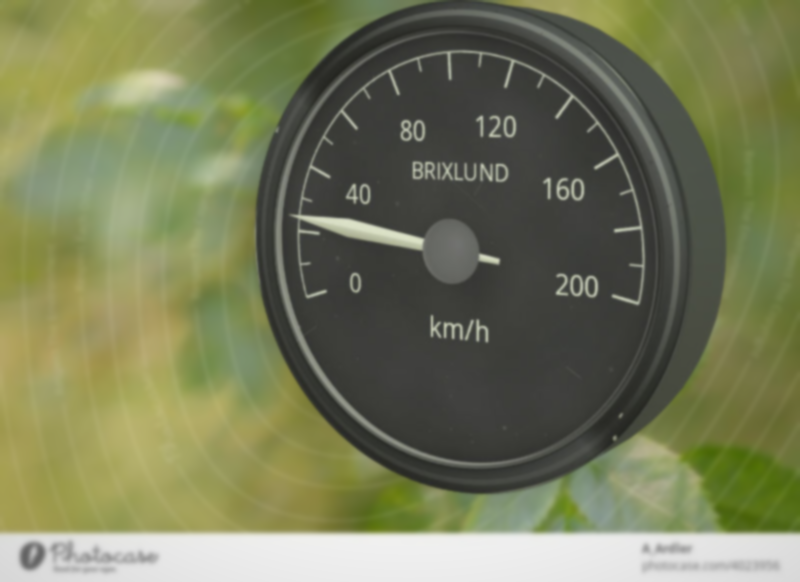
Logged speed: 25 km/h
